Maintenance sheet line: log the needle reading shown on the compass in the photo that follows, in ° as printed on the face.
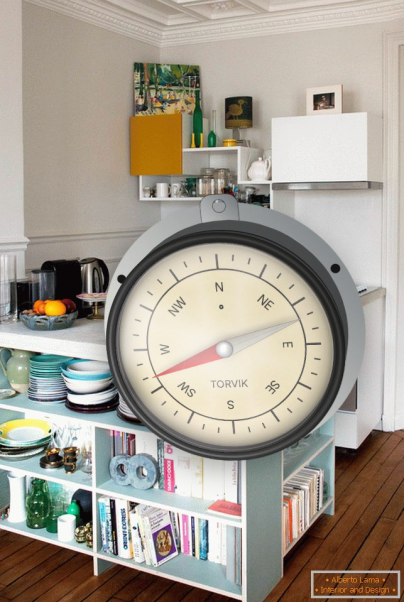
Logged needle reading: 250 °
